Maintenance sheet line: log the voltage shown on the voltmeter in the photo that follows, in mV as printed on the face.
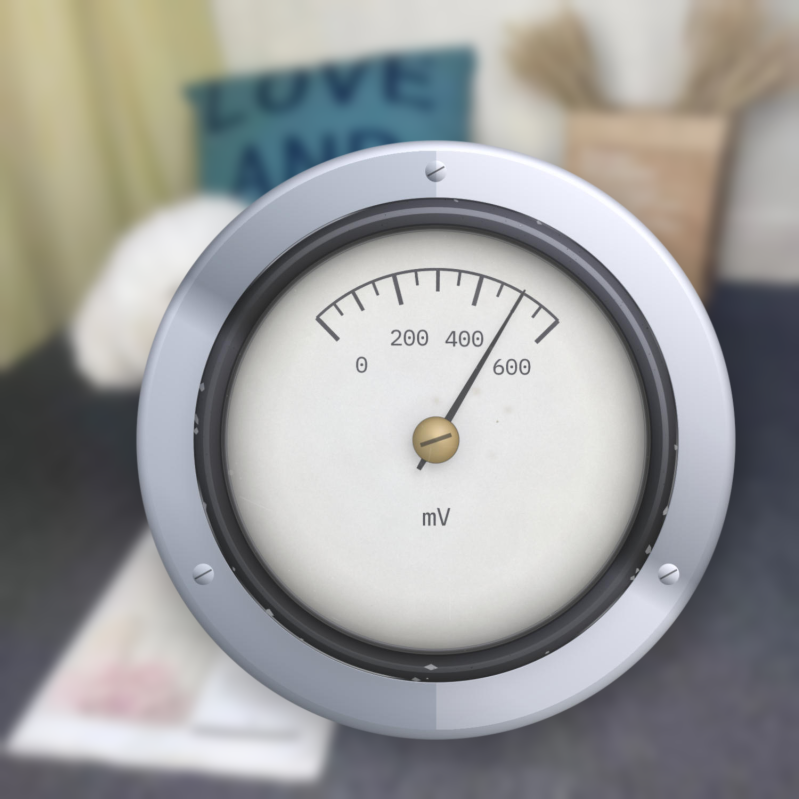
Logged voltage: 500 mV
